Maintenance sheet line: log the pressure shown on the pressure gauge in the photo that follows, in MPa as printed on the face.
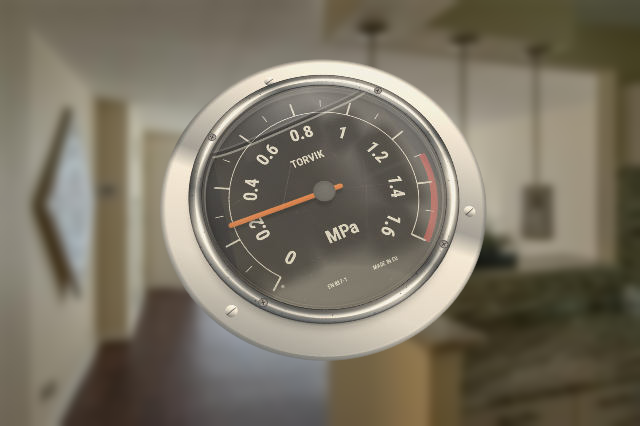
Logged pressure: 0.25 MPa
